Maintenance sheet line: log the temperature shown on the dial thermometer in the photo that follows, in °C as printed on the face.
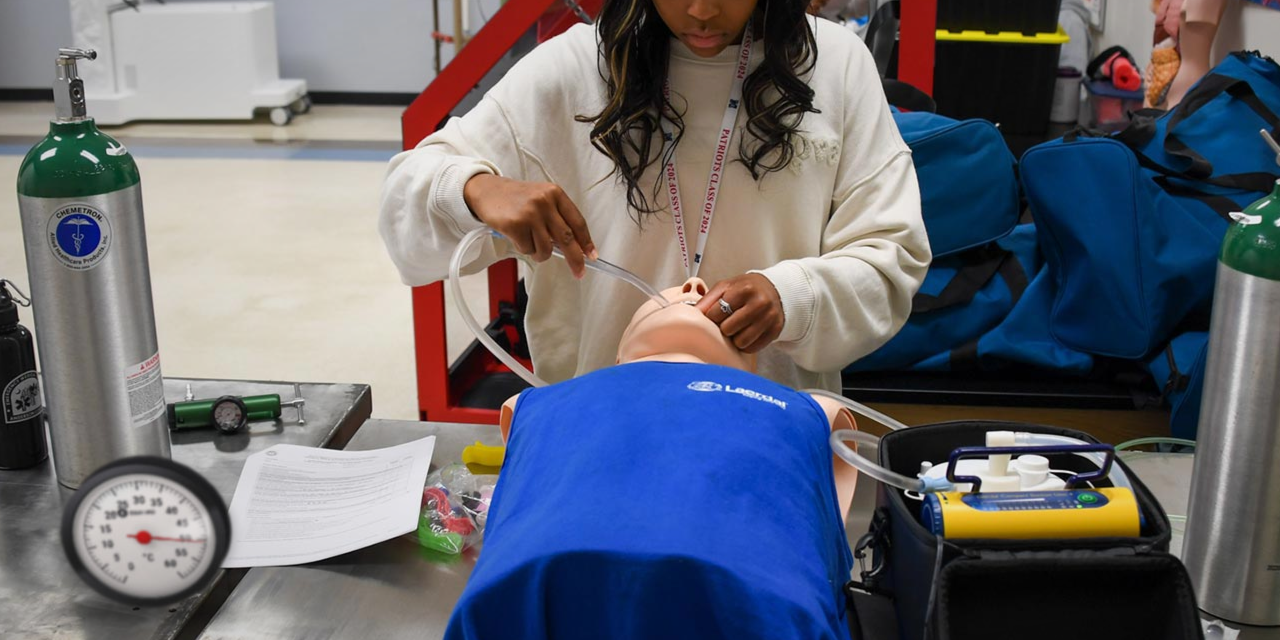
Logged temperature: 50 °C
